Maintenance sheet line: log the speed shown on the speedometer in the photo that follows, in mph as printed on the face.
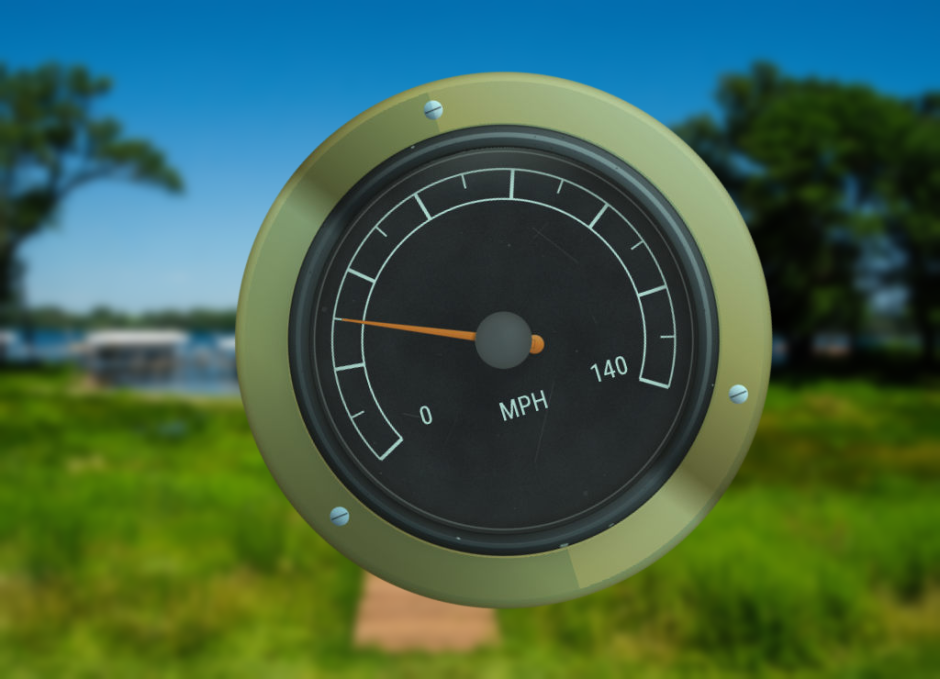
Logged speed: 30 mph
